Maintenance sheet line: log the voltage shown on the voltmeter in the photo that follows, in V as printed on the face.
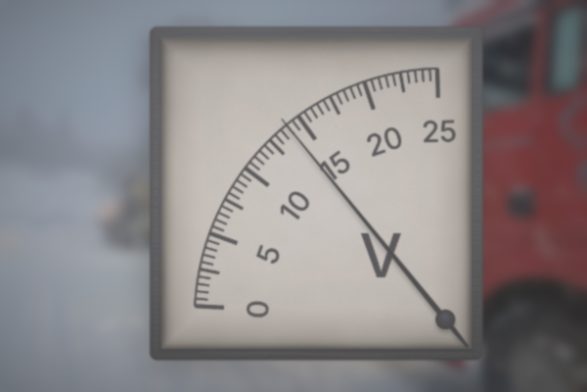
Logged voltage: 14 V
